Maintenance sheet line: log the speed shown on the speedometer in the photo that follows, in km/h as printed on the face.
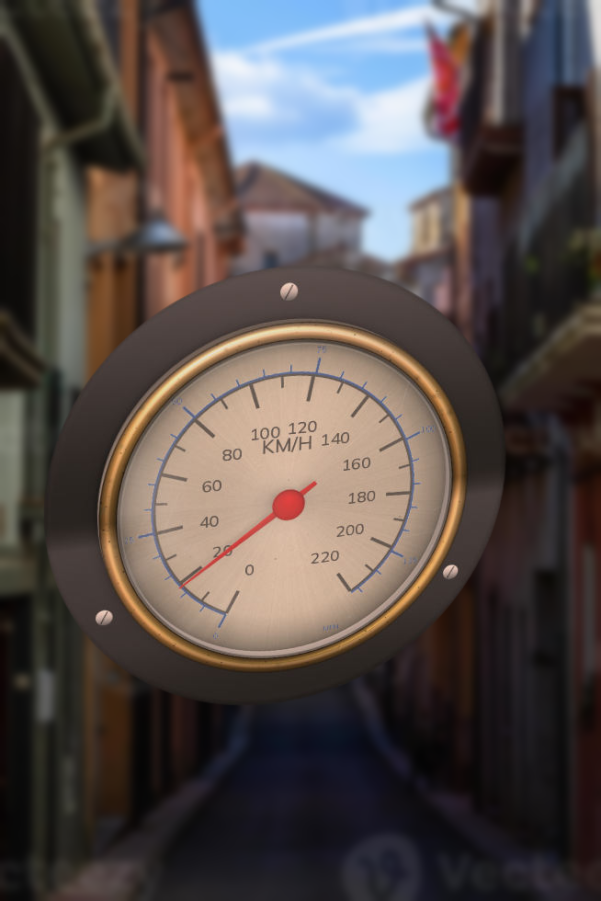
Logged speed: 20 km/h
